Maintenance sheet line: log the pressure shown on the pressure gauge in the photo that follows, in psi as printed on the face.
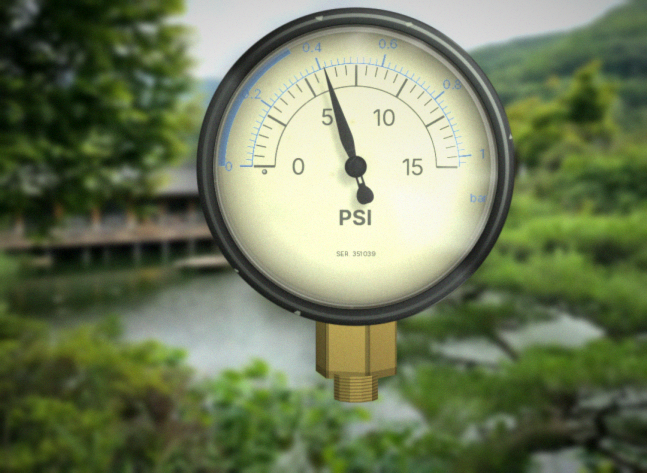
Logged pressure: 6 psi
